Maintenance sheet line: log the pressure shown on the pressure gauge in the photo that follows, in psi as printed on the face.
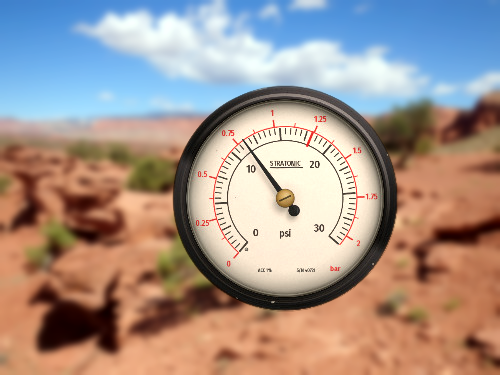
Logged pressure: 11.5 psi
